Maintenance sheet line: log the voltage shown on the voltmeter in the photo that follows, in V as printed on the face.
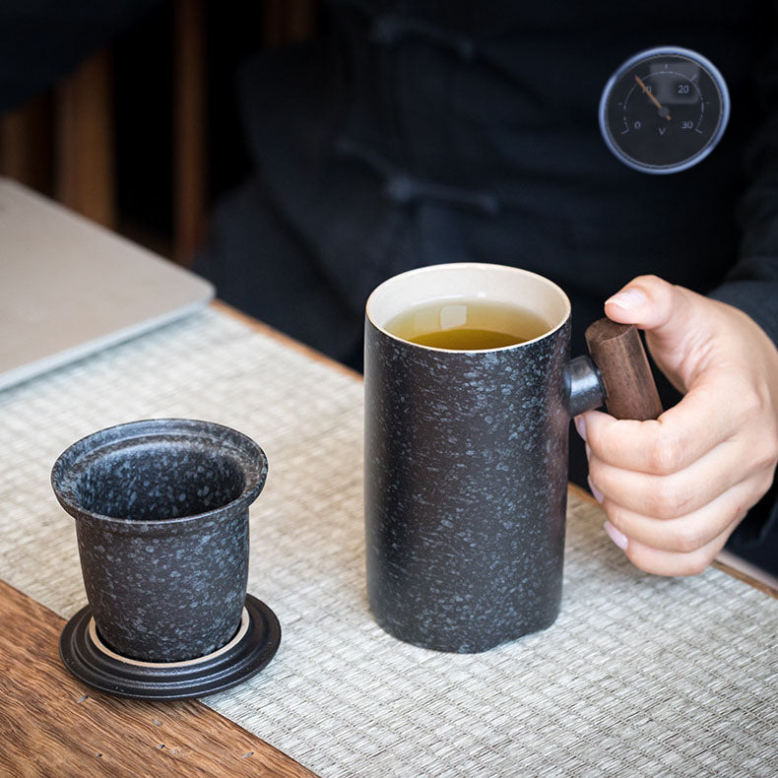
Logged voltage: 10 V
